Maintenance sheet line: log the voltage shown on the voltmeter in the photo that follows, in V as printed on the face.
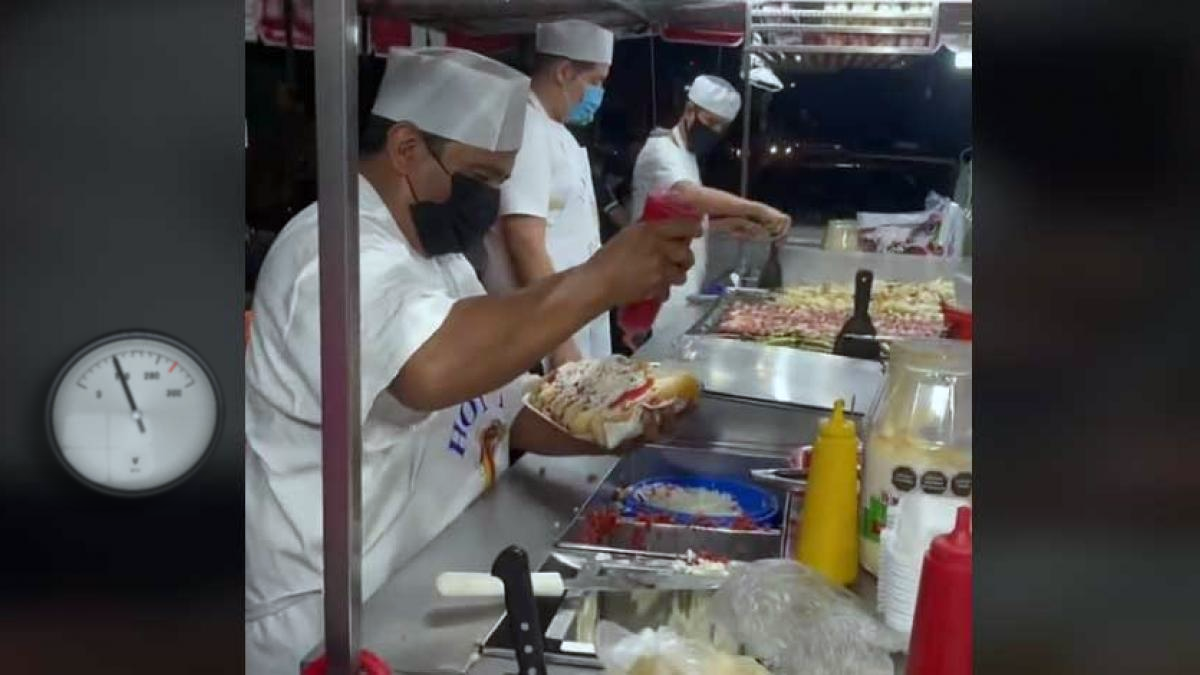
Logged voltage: 100 V
